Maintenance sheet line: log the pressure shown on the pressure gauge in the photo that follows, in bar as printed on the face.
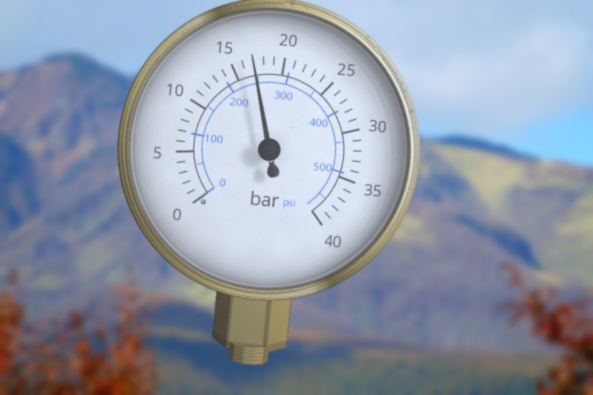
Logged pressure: 17 bar
